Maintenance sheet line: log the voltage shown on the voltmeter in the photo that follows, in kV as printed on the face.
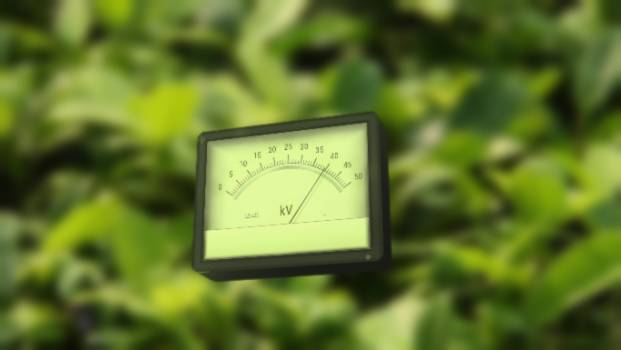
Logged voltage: 40 kV
